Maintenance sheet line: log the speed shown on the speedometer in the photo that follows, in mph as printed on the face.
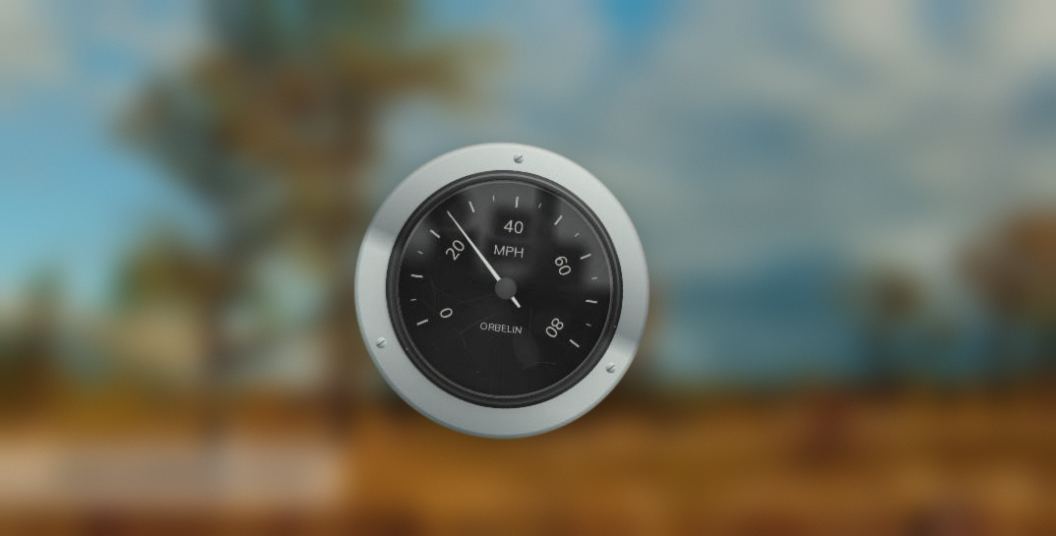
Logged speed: 25 mph
